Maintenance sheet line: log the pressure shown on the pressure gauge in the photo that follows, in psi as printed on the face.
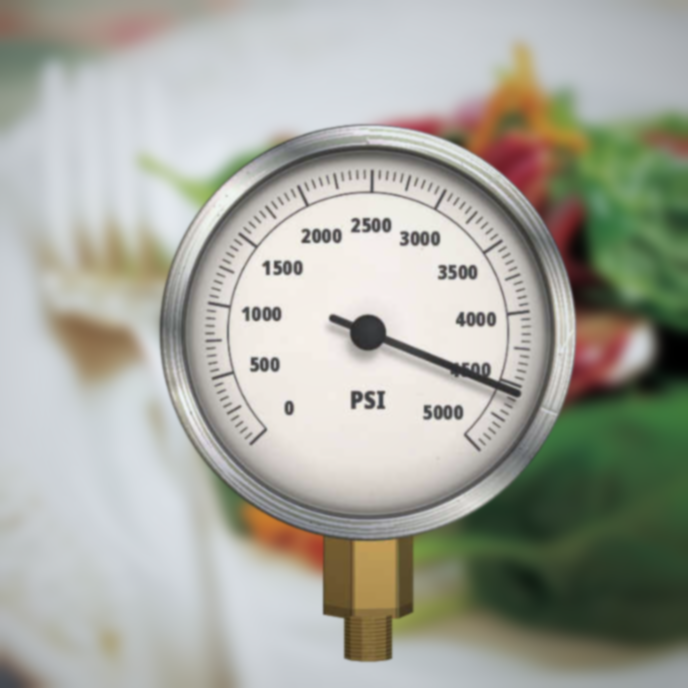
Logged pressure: 4550 psi
